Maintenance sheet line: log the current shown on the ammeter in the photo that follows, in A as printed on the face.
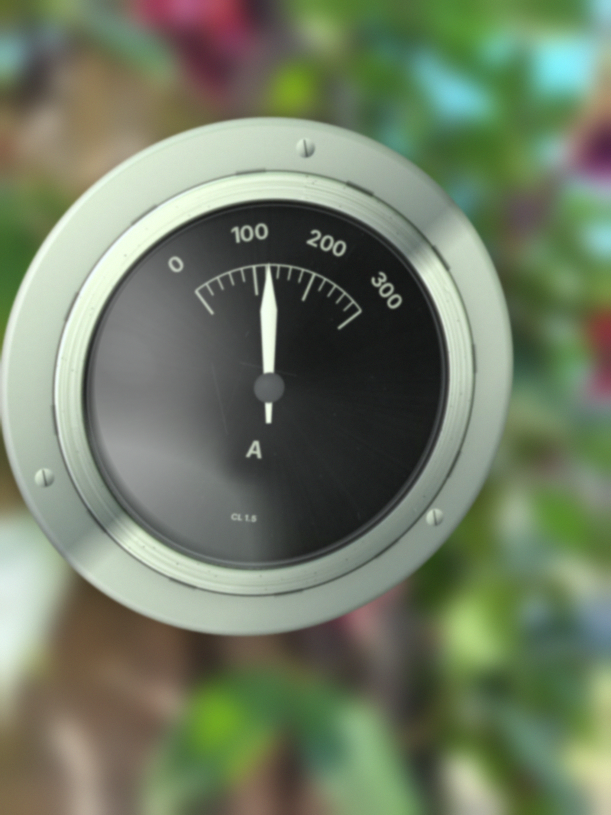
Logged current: 120 A
